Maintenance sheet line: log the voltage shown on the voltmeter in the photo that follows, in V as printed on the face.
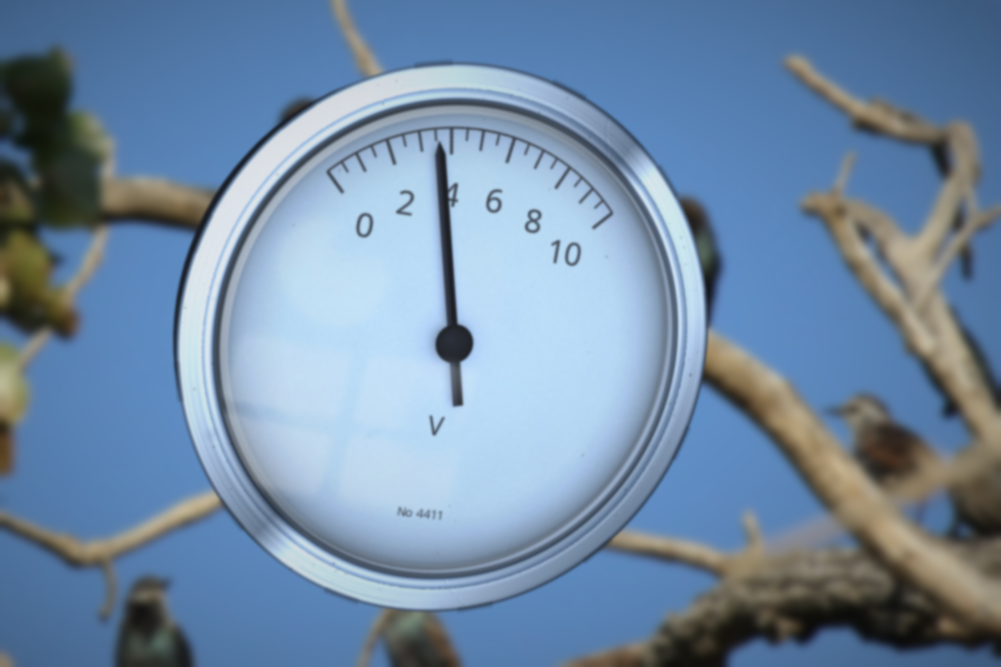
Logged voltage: 3.5 V
